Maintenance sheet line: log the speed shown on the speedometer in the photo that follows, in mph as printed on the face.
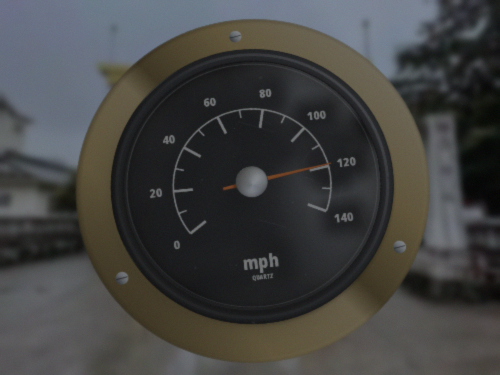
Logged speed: 120 mph
